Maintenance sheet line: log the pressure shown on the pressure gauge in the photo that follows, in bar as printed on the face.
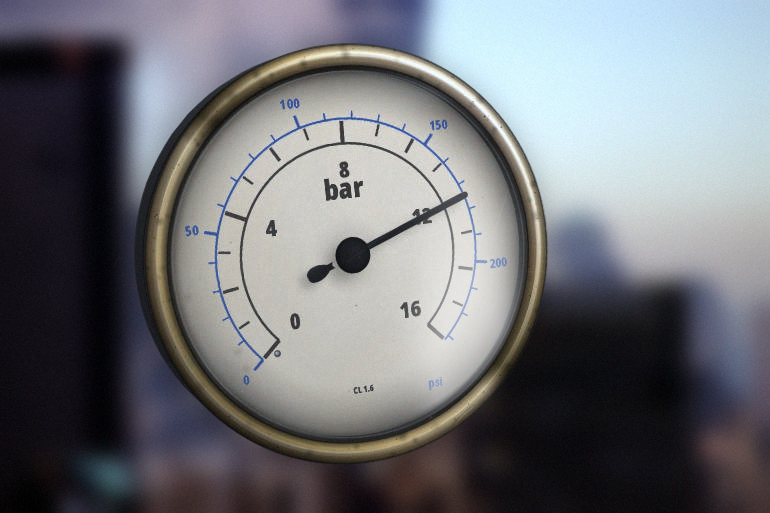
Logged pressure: 12 bar
